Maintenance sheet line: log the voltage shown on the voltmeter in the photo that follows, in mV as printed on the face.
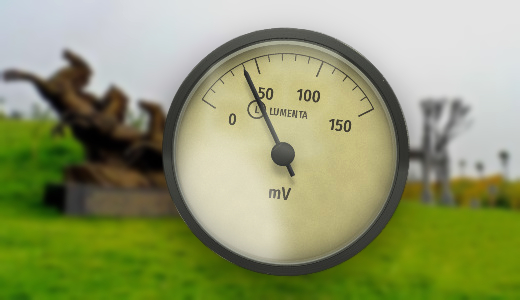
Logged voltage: 40 mV
